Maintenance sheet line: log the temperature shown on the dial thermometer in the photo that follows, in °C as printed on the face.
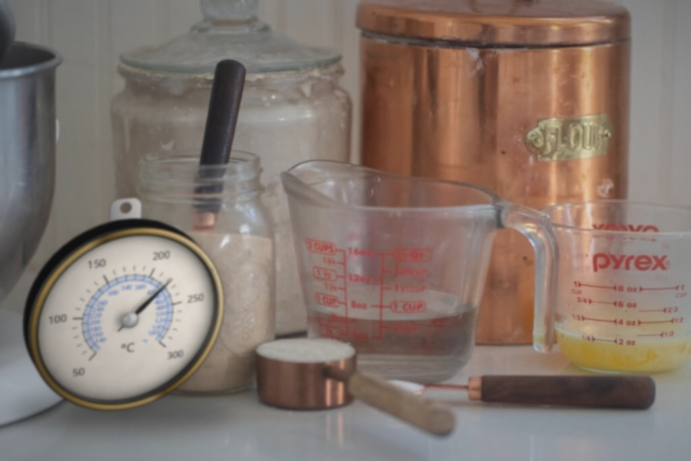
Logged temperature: 220 °C
